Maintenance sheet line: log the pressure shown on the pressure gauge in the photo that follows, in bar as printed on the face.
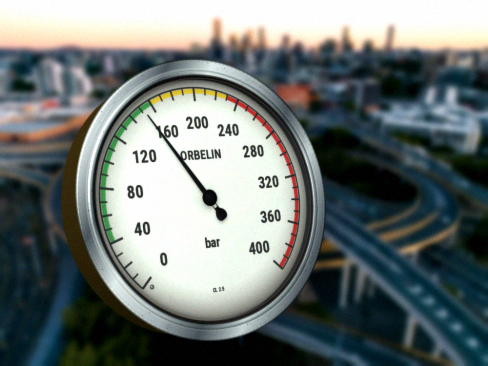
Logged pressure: 150 bar
